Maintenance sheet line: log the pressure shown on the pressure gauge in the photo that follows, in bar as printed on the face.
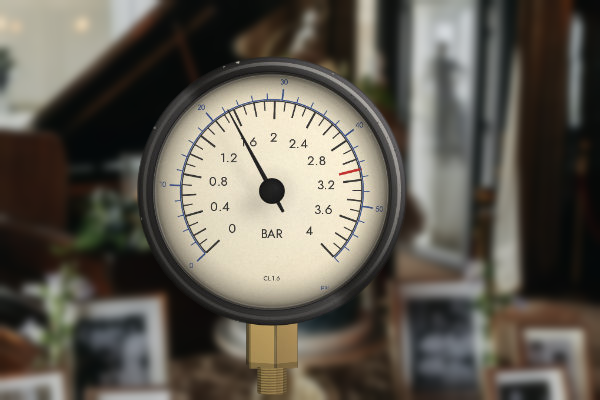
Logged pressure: 1.55 bar
